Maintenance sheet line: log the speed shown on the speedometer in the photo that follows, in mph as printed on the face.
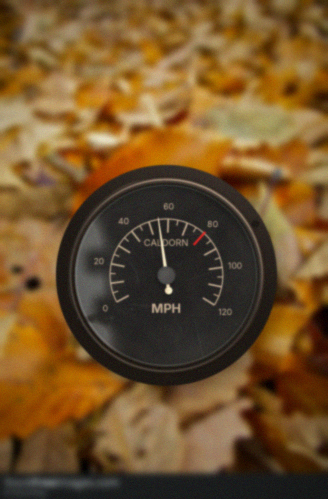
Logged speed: 55 mph
